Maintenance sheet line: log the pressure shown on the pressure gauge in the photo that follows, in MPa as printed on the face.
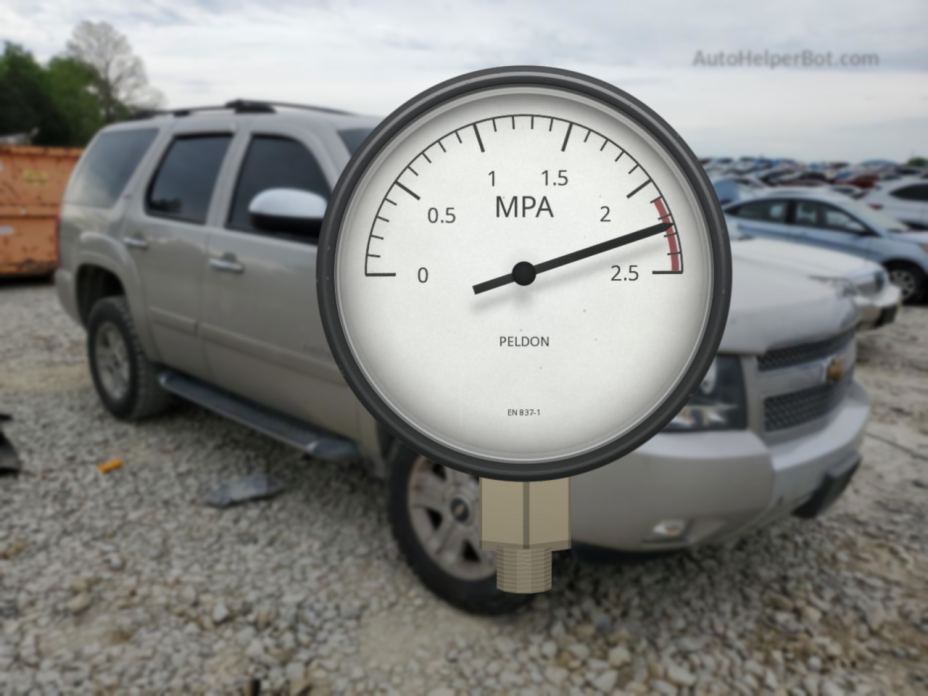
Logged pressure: 2.25 MPa
